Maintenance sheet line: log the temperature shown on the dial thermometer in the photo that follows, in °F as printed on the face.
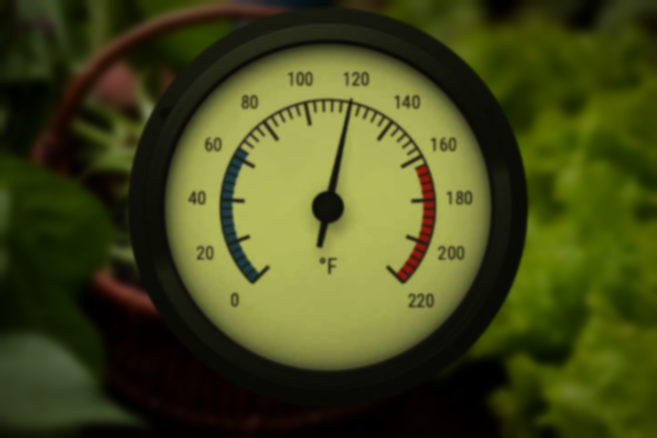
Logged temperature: 120 °F
